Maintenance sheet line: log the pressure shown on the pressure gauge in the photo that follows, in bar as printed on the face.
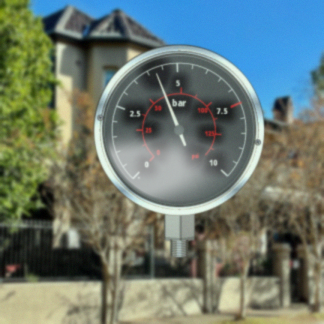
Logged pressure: 4.25 bar
